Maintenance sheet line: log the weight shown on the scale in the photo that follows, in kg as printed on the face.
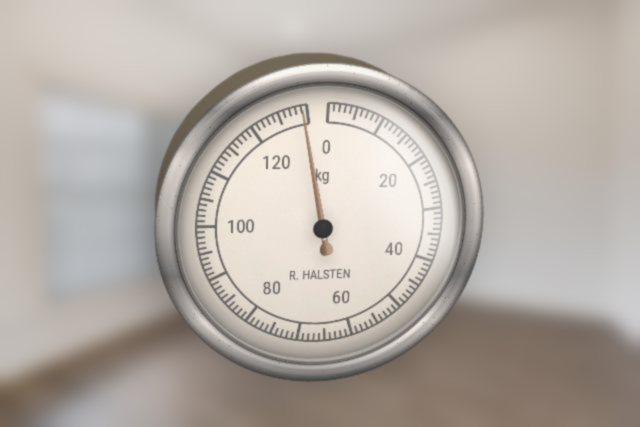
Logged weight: 129 kg
